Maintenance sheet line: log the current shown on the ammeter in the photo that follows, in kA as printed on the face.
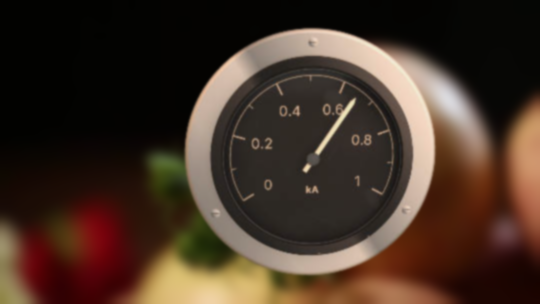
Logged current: 0.65 kA
